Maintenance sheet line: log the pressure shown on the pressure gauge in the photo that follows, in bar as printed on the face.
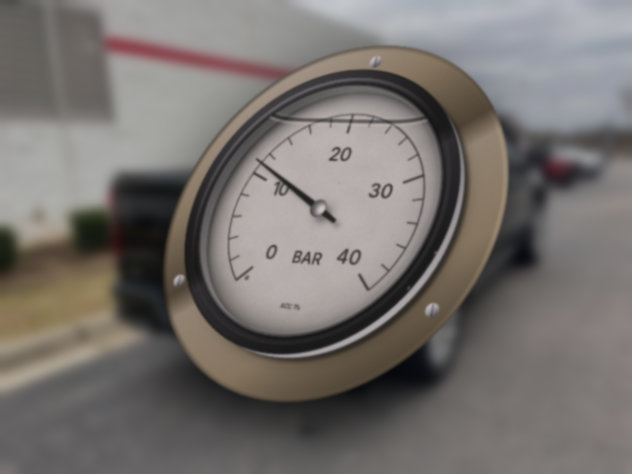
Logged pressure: 11 bar
